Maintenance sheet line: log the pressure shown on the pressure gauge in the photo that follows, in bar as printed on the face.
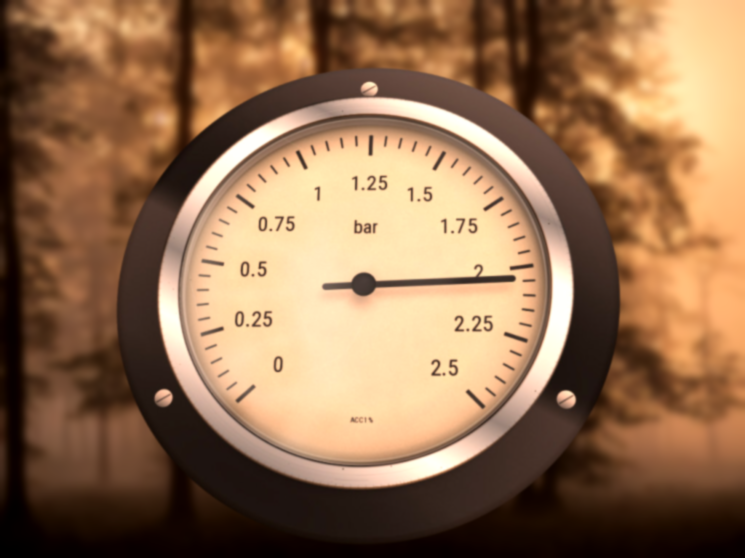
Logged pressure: 2.05 bar
